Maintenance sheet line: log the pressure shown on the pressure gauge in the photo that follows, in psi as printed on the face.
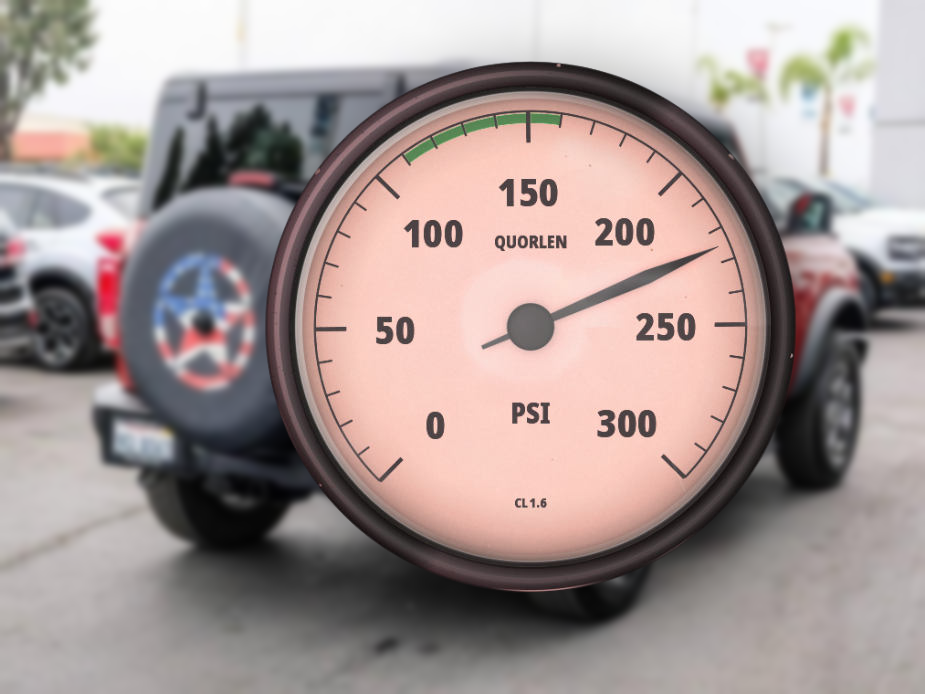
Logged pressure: 225 psi
